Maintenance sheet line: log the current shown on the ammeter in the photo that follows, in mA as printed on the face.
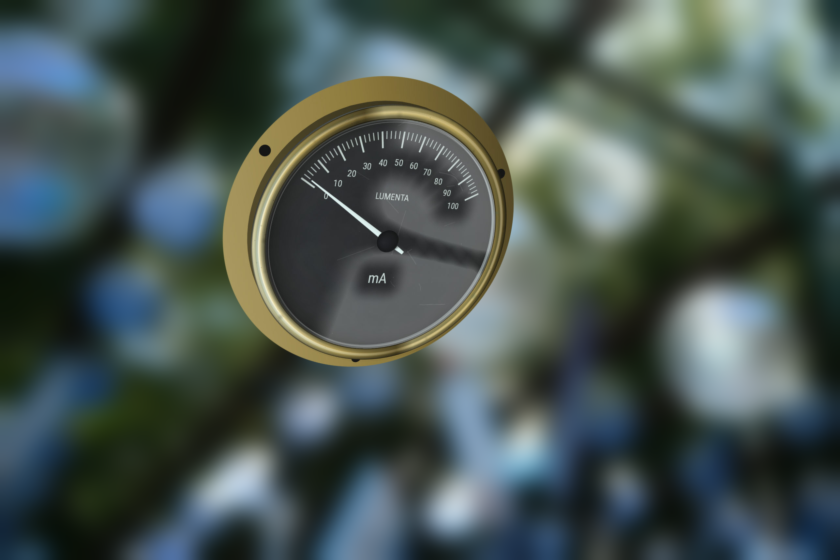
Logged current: 2 mA
